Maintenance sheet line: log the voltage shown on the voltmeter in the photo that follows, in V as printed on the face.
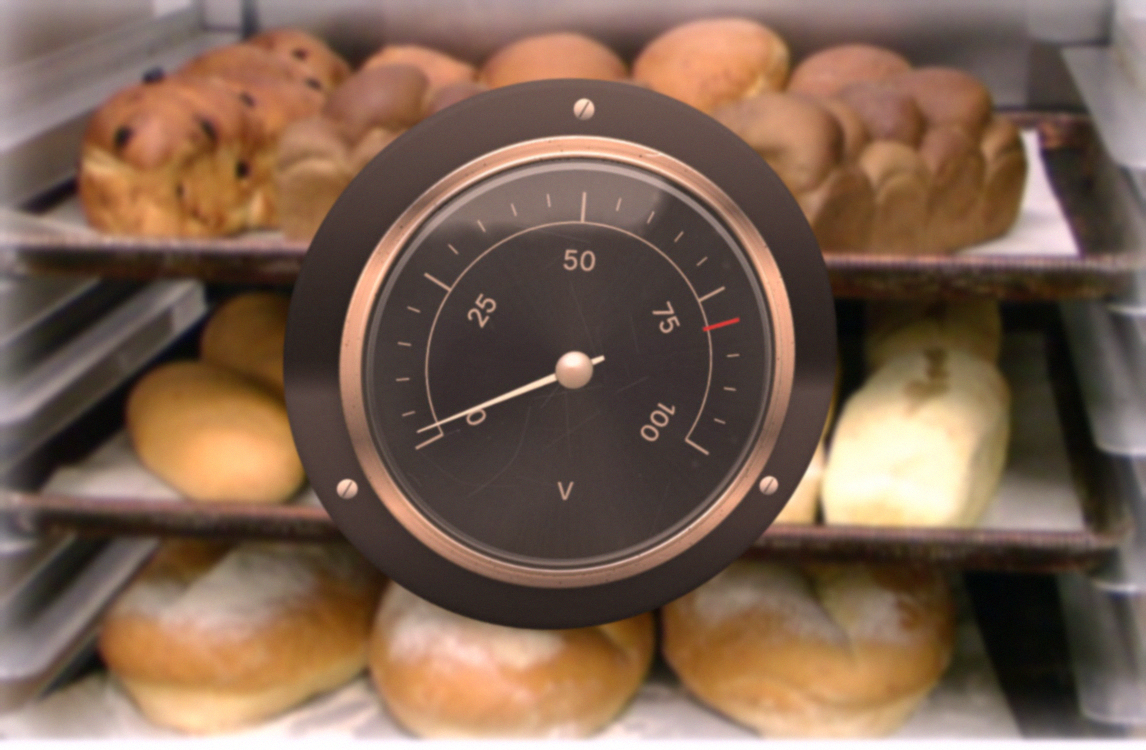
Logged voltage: 2.5 V
